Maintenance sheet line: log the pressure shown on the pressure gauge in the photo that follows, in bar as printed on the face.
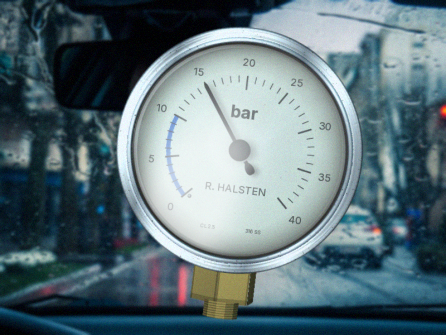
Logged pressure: 15 bar
